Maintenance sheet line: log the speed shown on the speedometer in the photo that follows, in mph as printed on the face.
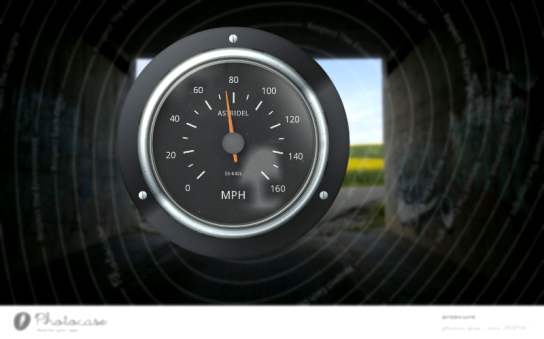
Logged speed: 75 mph
